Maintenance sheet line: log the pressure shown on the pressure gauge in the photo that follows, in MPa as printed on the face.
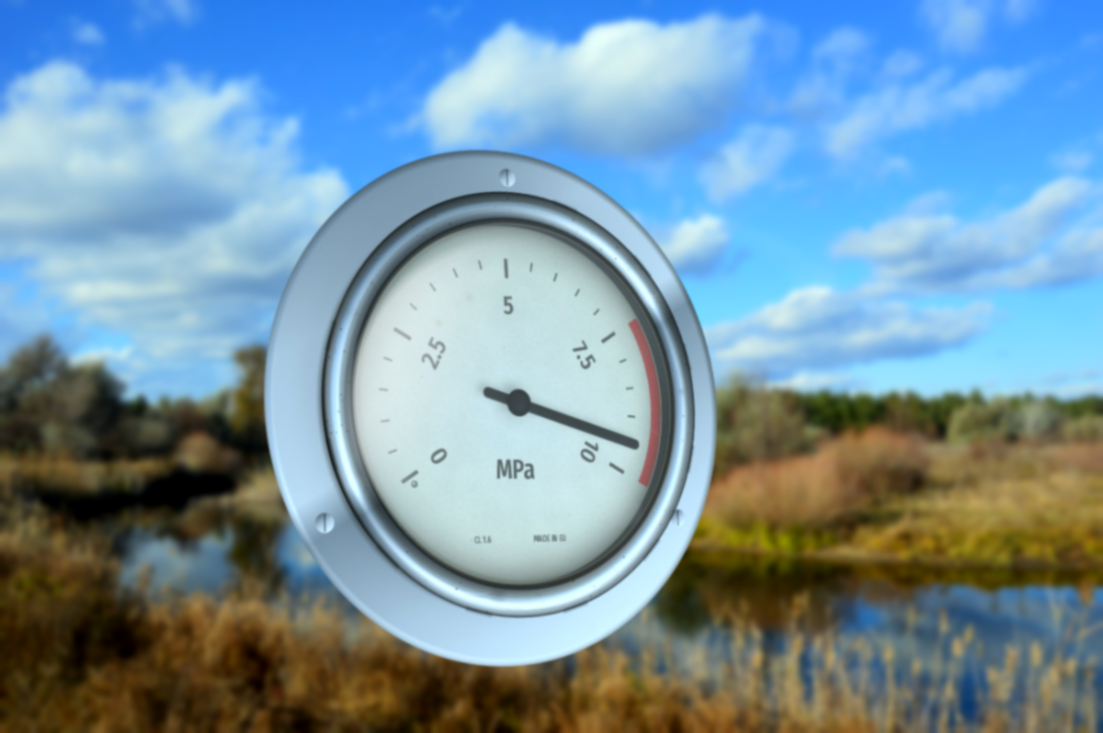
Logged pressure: 9.5 MPa
